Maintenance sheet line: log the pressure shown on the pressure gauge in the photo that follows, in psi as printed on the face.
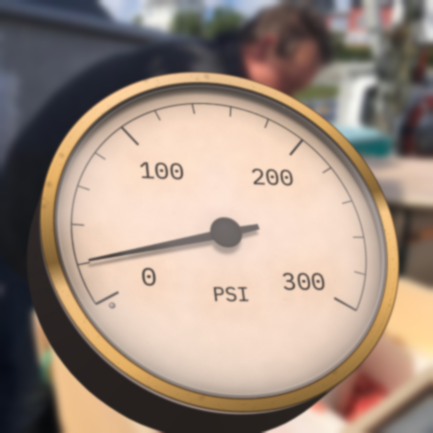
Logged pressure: 20 psi
